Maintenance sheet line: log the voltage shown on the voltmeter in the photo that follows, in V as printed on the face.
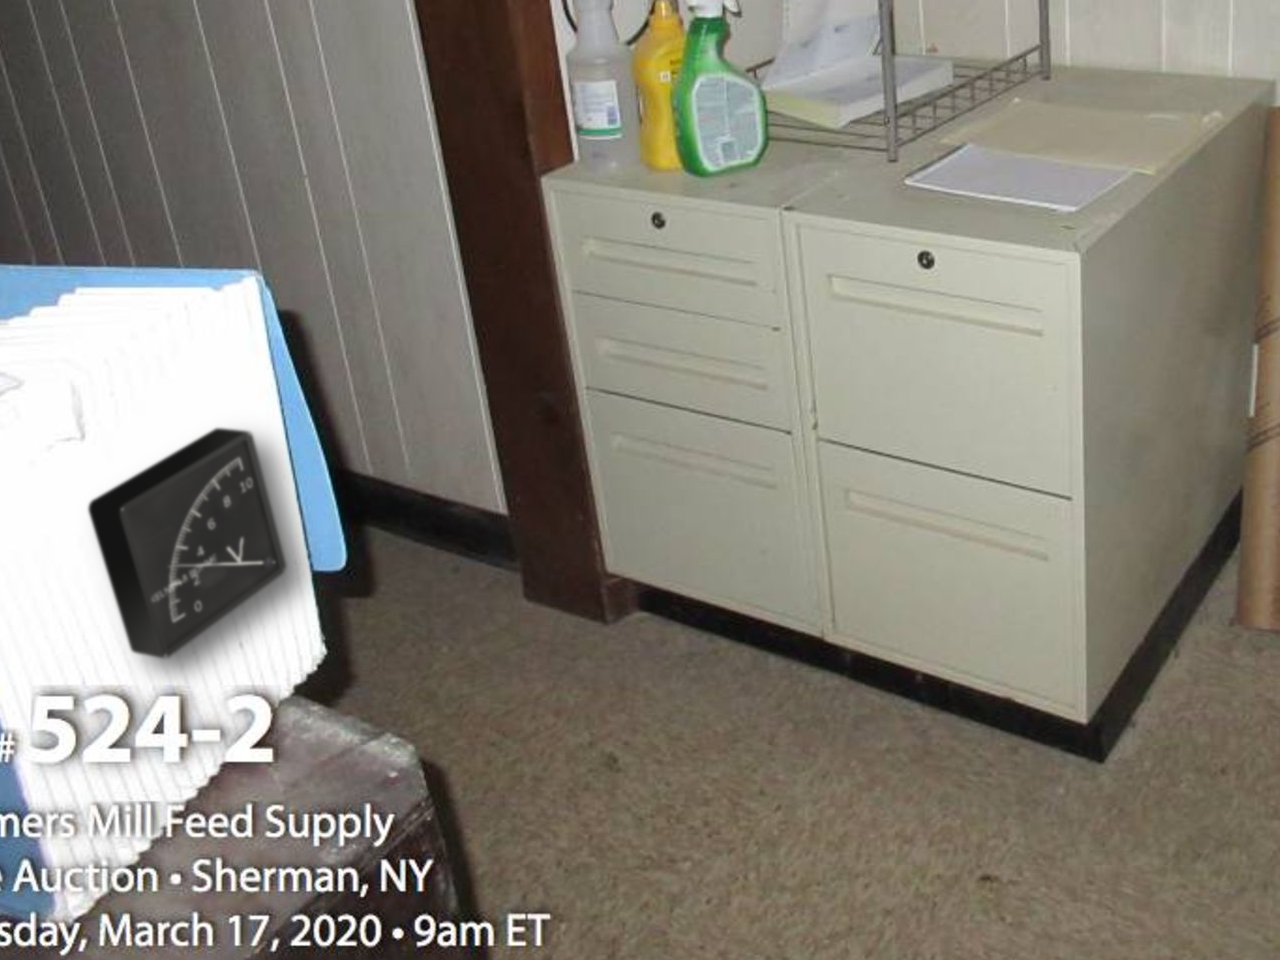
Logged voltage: 3 V
